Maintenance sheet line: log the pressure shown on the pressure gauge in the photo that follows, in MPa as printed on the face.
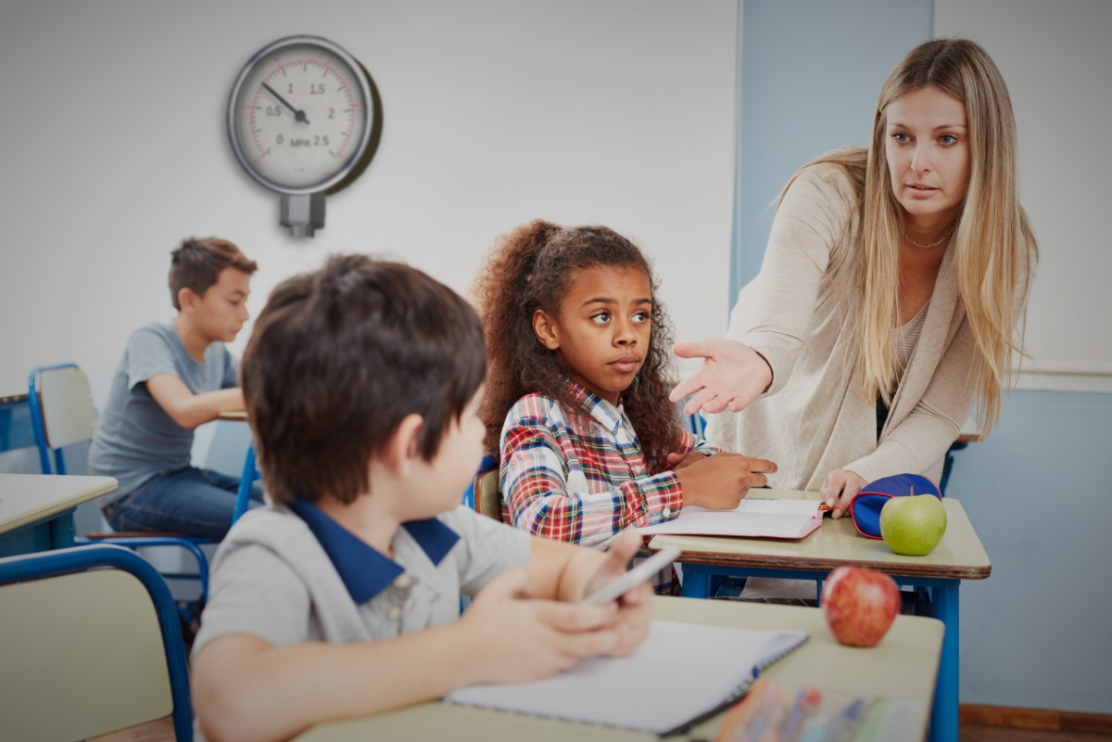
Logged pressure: 0.75 MPa
